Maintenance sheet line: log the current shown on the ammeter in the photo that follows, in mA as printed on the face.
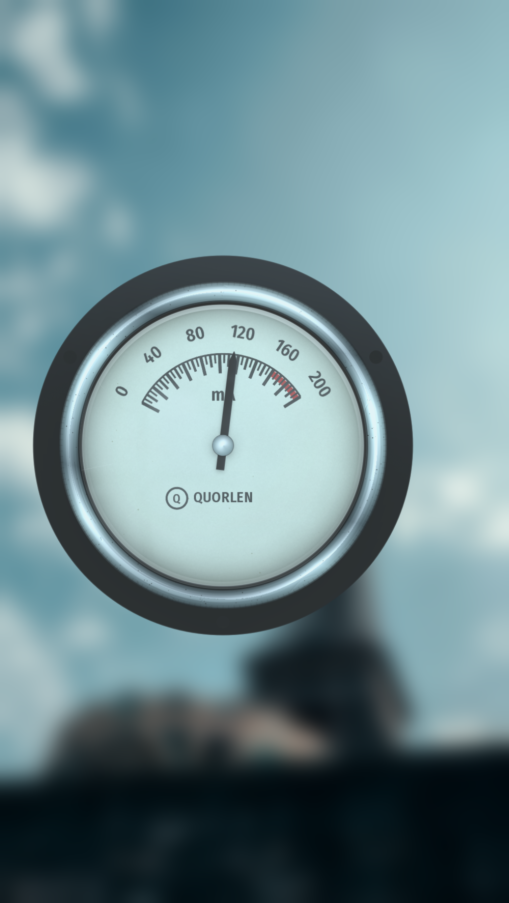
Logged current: 115 mA
